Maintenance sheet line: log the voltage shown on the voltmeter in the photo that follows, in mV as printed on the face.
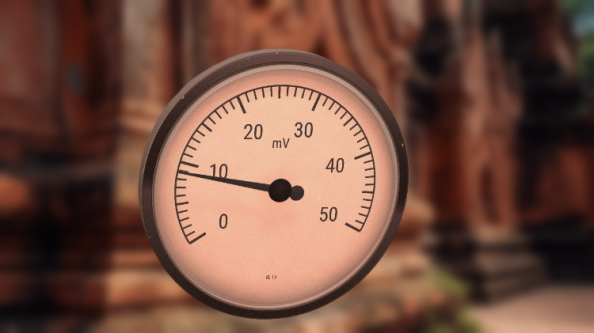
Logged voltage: 9 mV
